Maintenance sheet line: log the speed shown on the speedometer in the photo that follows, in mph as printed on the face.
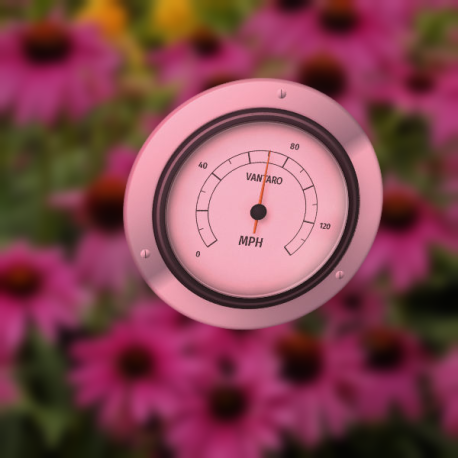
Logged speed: 70 mph
